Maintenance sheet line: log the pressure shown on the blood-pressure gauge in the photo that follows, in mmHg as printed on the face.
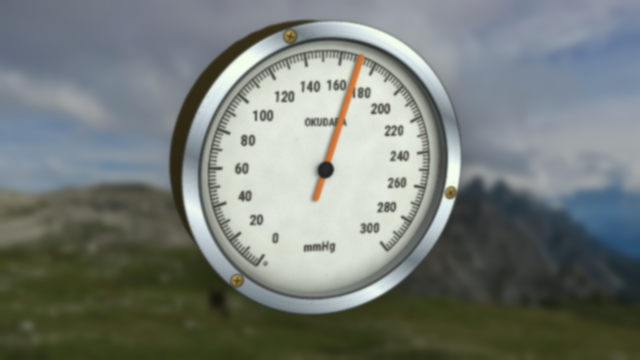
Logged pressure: 170 mmHg
